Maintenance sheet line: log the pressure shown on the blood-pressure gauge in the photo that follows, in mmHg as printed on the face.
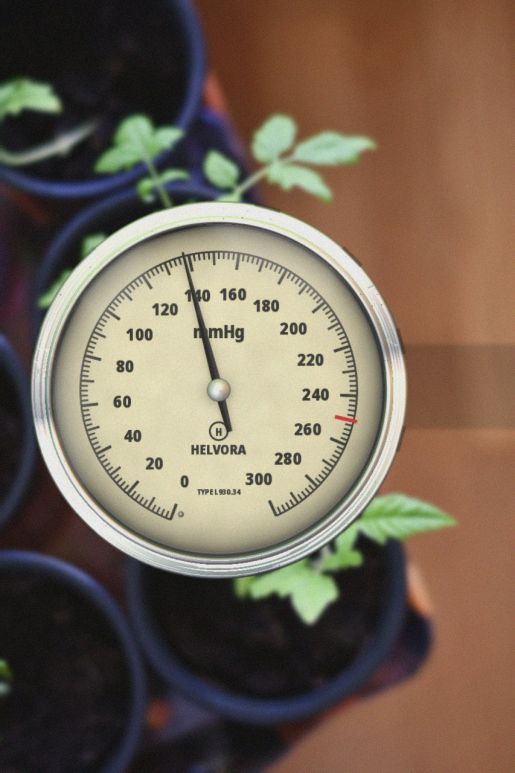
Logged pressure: 138 mmHg
